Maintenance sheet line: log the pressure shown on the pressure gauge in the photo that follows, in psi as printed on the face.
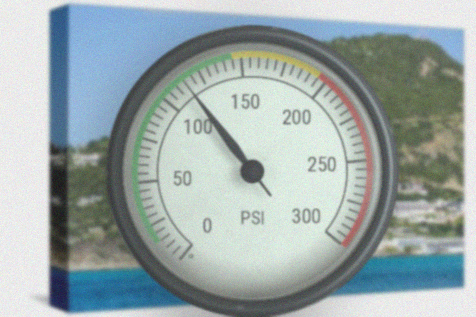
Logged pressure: 115 psi
